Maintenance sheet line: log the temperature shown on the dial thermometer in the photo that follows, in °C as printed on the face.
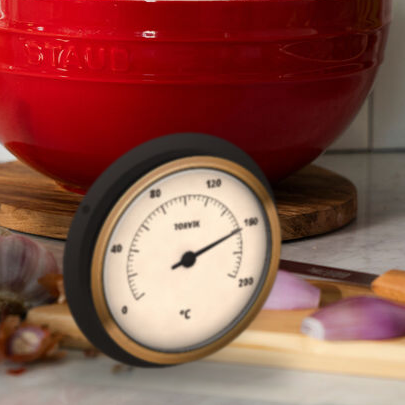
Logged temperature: 160 °C
